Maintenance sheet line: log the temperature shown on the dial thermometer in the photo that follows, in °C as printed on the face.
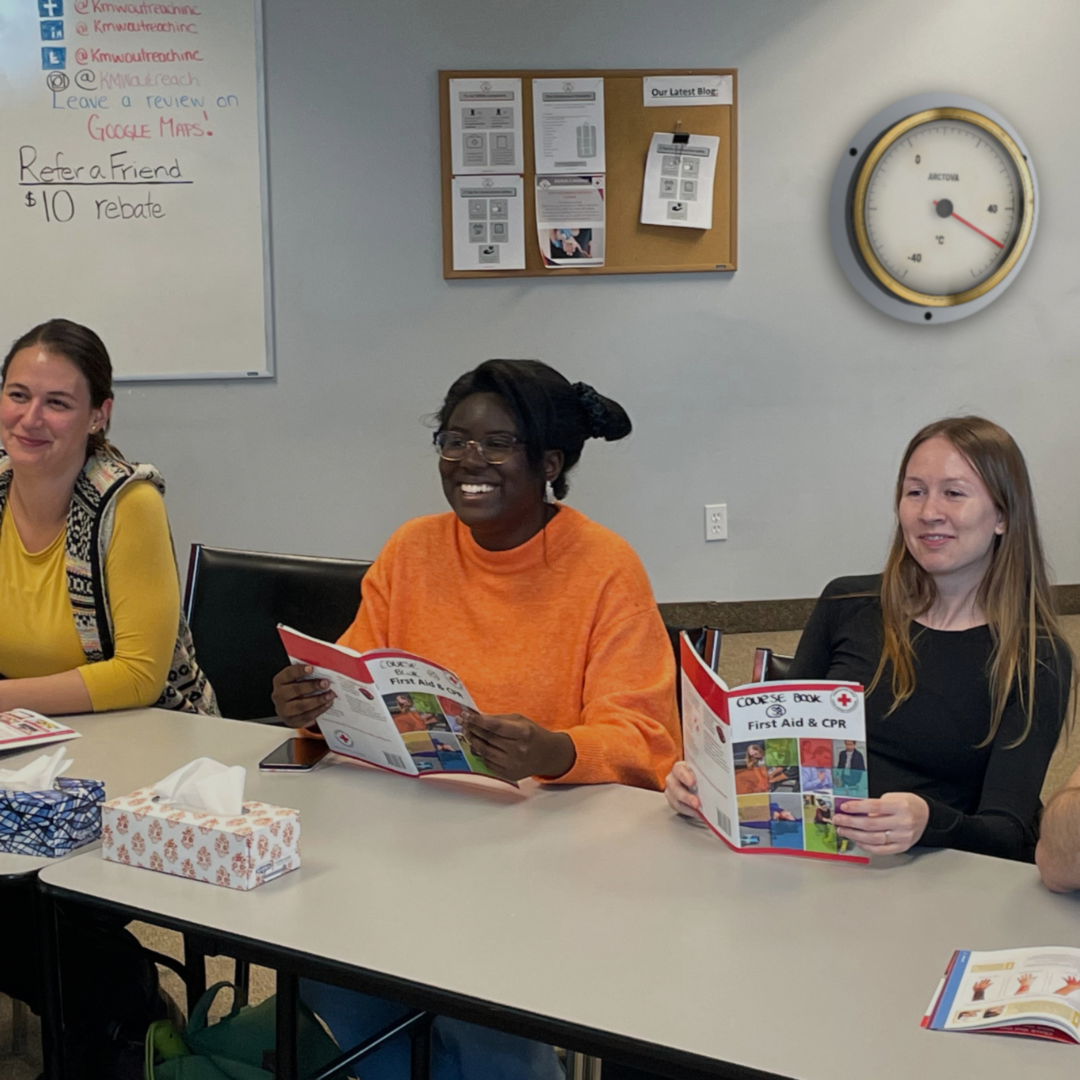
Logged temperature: 50 °C
